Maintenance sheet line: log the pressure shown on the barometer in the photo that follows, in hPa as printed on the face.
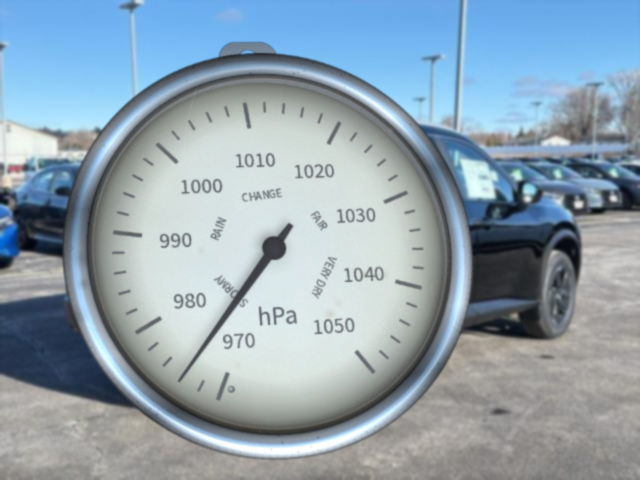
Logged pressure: 974 hPa
